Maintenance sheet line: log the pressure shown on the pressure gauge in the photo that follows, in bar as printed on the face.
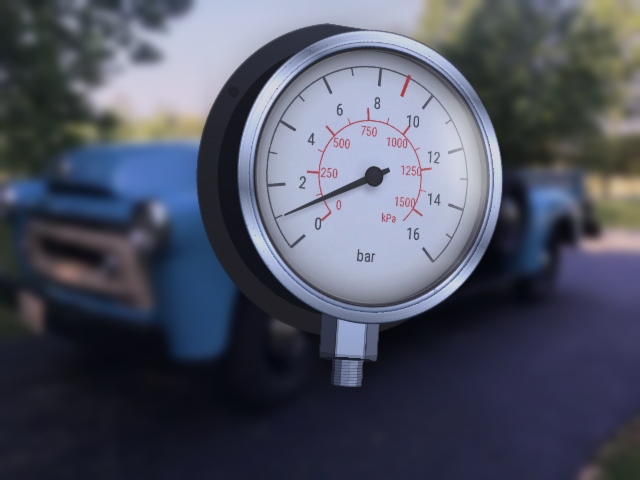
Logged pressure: 1 bar
